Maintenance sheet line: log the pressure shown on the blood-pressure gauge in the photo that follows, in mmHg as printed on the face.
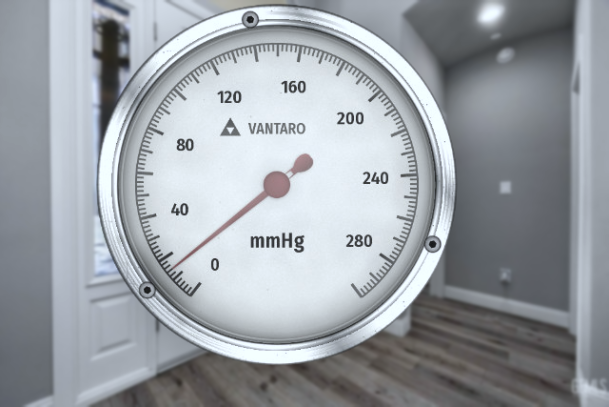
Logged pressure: 14 mmHg
